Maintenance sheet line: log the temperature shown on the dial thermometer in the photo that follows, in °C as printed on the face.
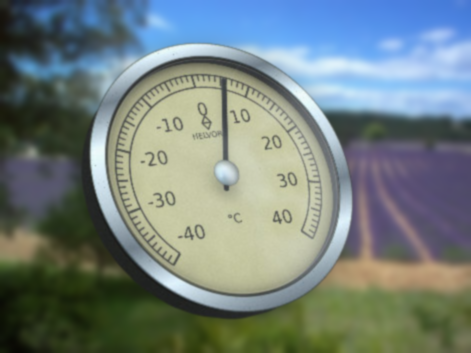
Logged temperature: 5 °C
